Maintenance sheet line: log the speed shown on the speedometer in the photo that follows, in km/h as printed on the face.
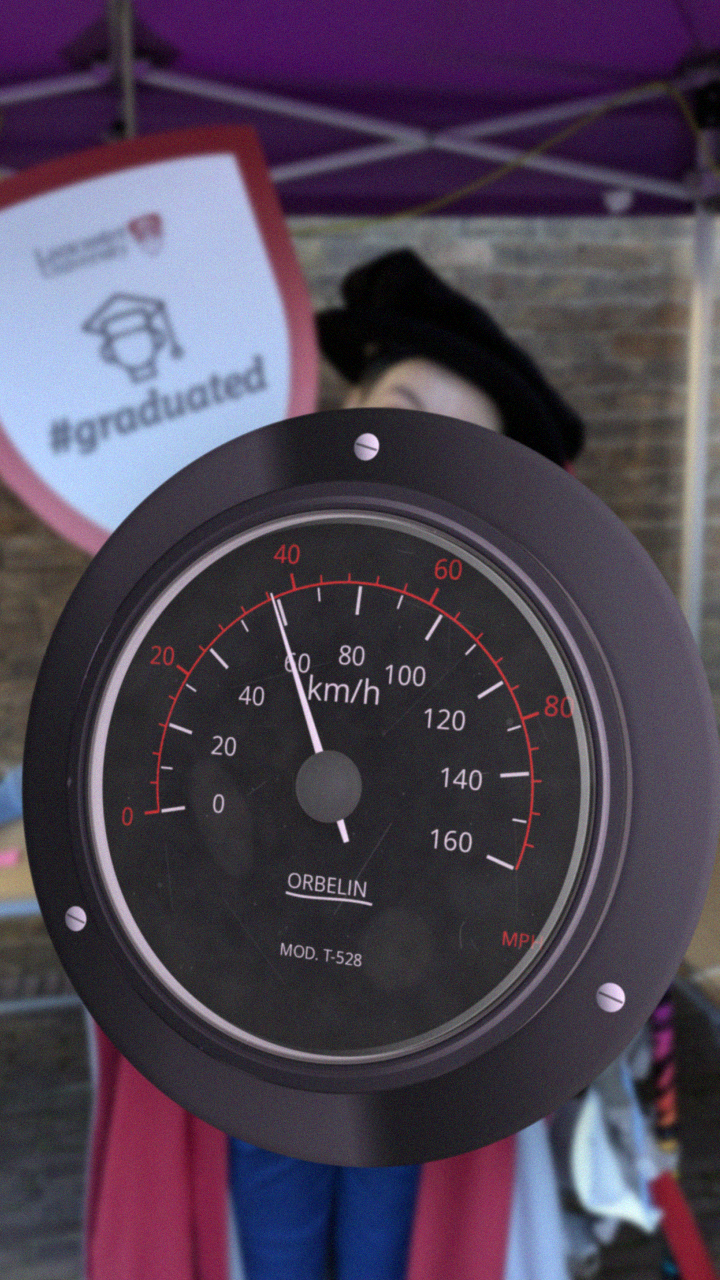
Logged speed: 60 km/h
